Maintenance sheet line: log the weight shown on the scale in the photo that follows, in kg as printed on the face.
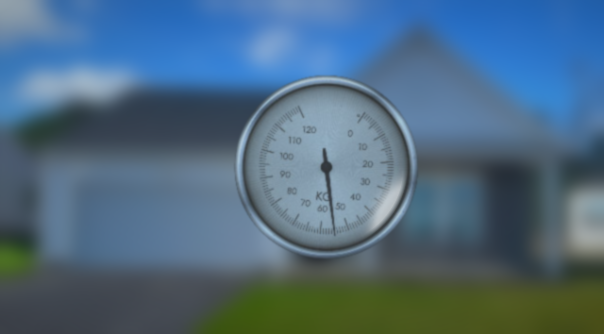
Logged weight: 55 kg
